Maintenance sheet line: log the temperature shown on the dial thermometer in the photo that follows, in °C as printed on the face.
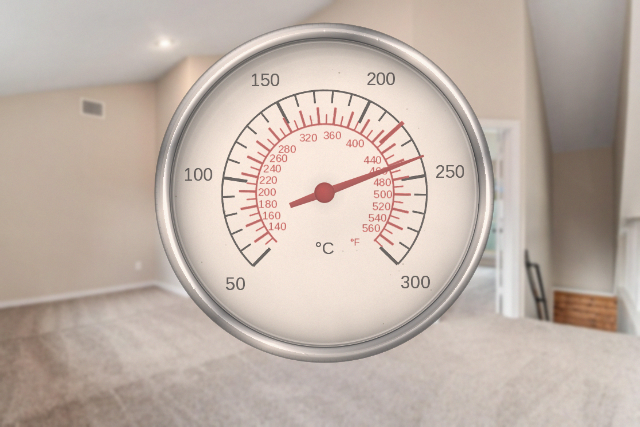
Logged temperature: 240 °C
